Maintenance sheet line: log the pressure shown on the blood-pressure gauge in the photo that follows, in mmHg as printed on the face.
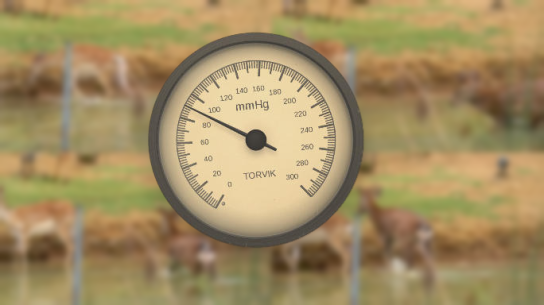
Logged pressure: 90 mmHg
